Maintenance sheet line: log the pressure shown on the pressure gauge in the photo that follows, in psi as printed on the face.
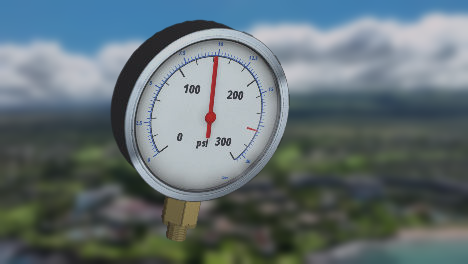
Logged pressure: 140 psi
